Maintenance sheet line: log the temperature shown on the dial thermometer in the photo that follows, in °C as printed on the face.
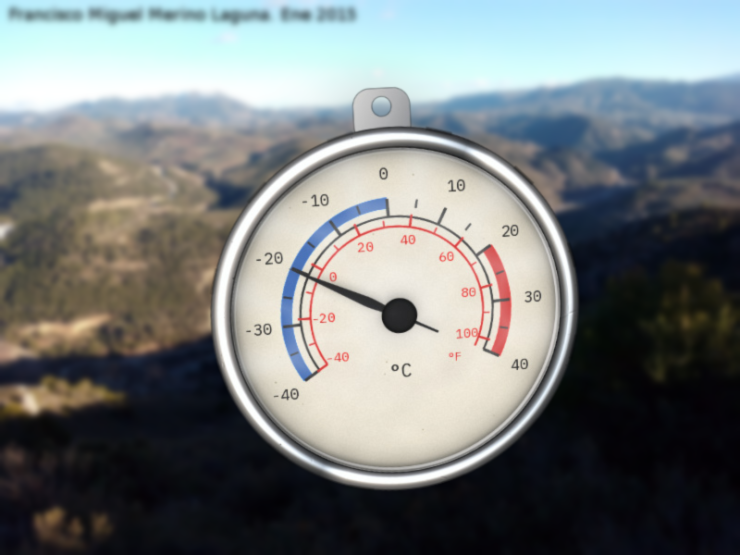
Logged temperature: -20 °C
